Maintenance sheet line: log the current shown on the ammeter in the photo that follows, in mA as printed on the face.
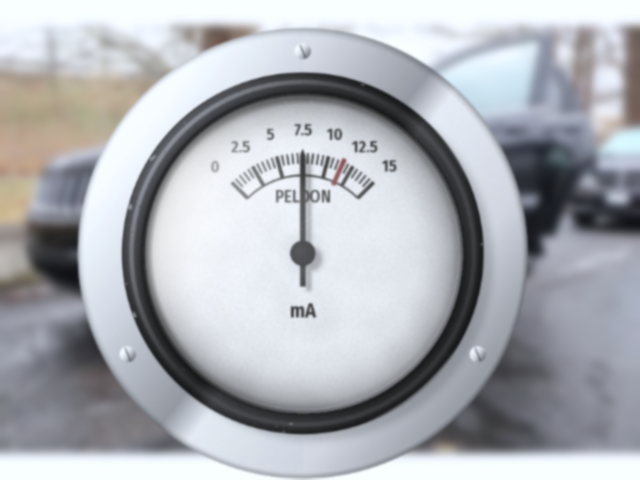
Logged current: 7.5 mA
